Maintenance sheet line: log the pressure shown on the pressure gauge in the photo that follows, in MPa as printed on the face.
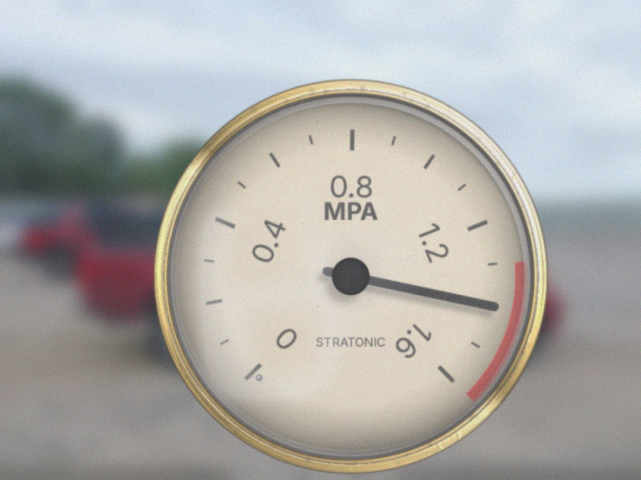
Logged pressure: 1.4 MPa
